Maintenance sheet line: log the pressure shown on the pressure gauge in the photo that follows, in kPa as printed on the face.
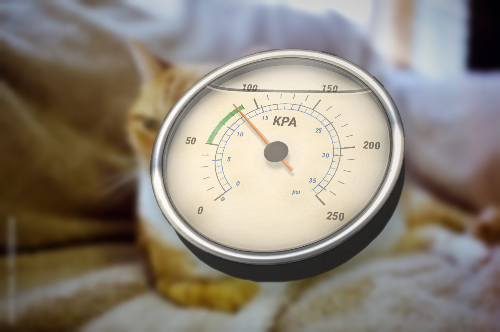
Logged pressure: 85 kPa
